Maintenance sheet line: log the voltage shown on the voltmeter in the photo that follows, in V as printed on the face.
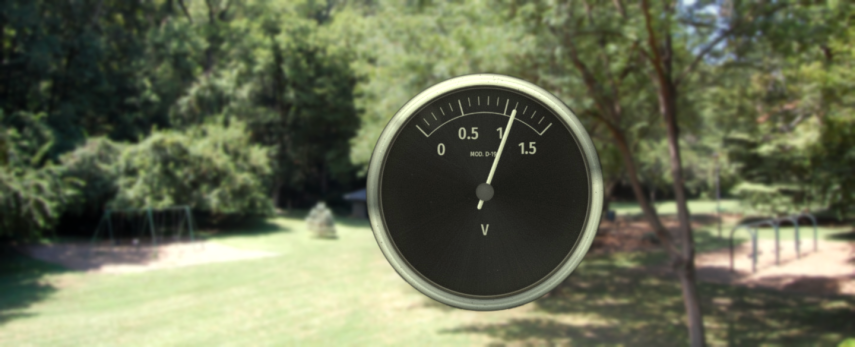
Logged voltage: 1.1 V
